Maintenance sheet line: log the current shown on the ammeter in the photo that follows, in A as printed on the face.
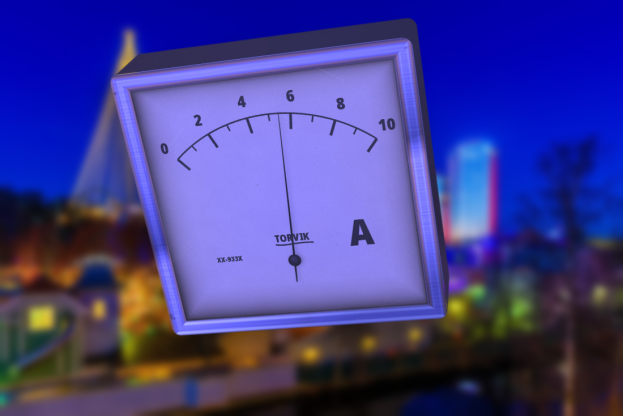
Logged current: 5.5 A
